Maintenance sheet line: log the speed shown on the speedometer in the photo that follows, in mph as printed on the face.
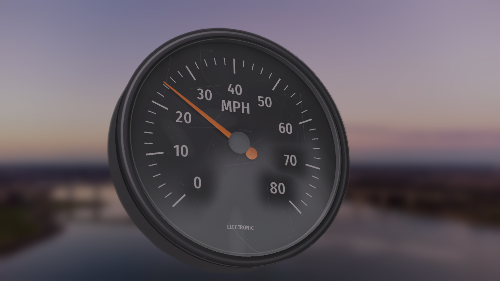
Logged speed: 24 mph
